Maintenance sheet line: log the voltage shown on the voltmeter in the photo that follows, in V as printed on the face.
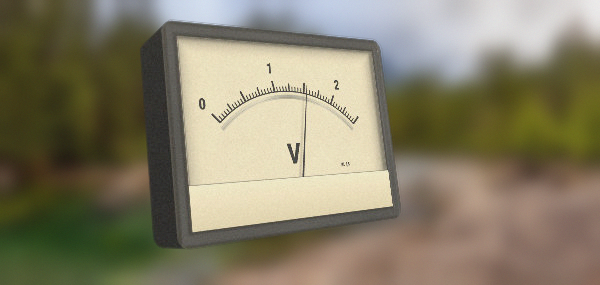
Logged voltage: 1.5 V
